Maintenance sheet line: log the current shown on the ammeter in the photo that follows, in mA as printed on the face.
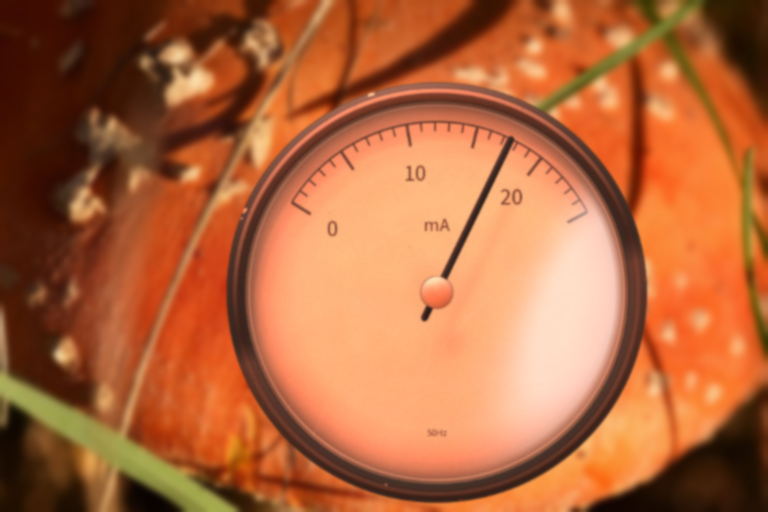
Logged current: 17.5 mA
